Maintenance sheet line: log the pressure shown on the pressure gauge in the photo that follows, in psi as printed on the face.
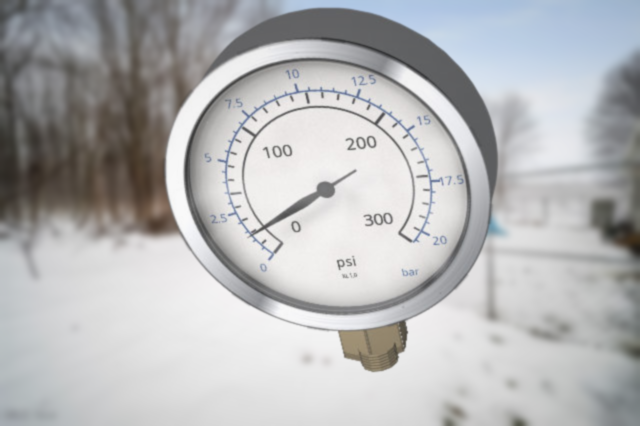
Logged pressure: 20 psi
